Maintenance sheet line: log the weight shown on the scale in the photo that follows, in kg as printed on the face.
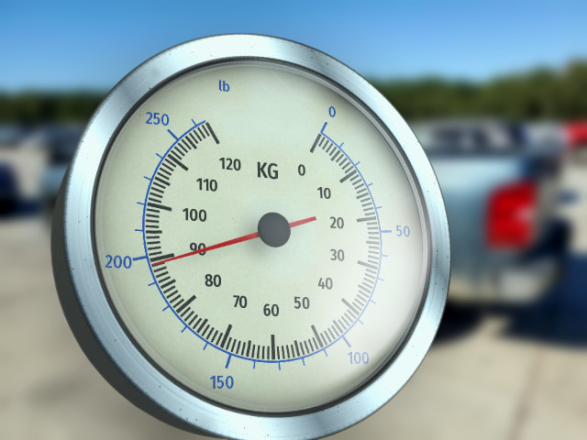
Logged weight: 89 kg
